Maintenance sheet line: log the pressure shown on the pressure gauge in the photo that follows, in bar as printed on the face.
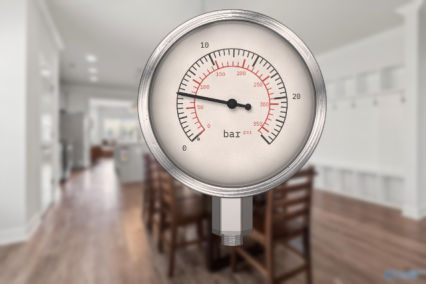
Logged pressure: 5 bar
